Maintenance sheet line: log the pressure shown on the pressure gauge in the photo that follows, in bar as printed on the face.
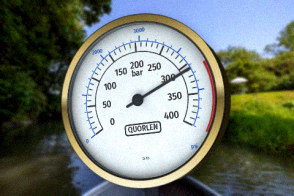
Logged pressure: 310 bar
